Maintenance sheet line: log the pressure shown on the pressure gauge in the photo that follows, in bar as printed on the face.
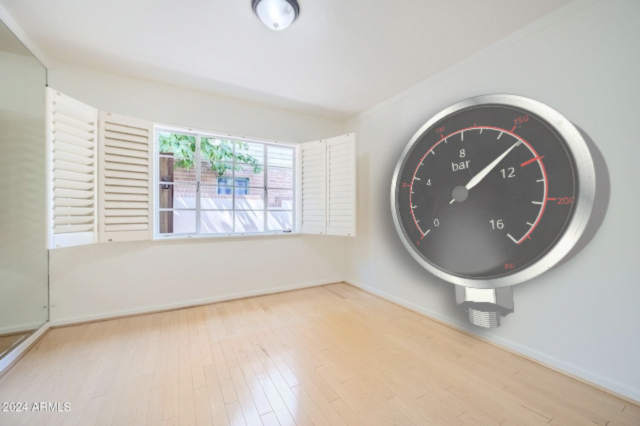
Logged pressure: 11 bar
